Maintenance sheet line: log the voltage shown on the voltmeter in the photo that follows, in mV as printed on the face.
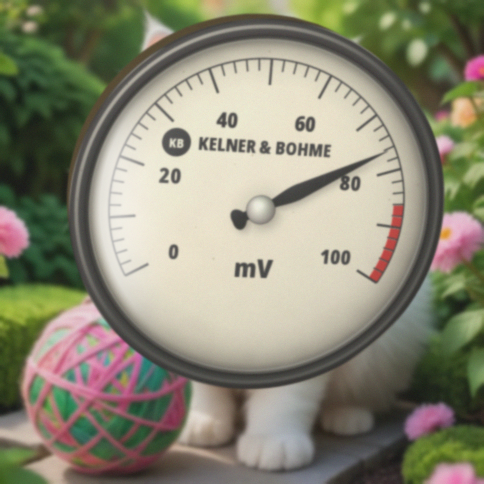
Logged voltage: 76 mV
